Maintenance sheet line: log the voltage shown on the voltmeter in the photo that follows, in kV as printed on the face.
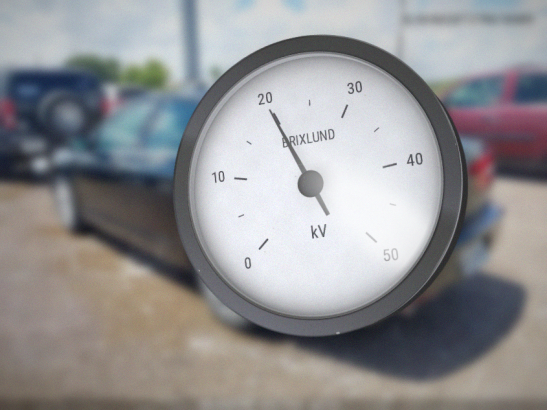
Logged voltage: 20 kV
